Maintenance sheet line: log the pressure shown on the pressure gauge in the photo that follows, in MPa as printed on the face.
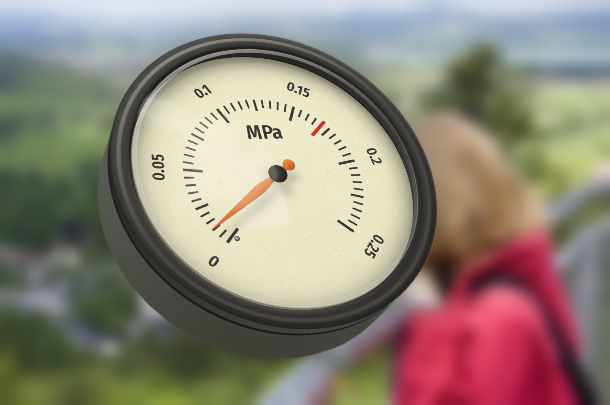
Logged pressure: 0.01 MPa
